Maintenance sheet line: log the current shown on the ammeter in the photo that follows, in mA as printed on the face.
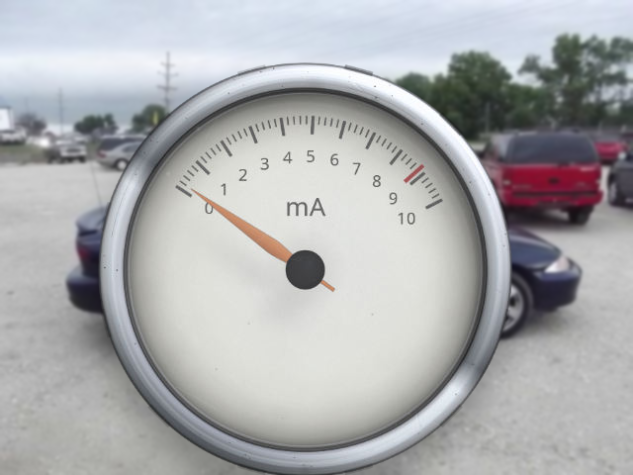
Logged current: 0.2 mA
